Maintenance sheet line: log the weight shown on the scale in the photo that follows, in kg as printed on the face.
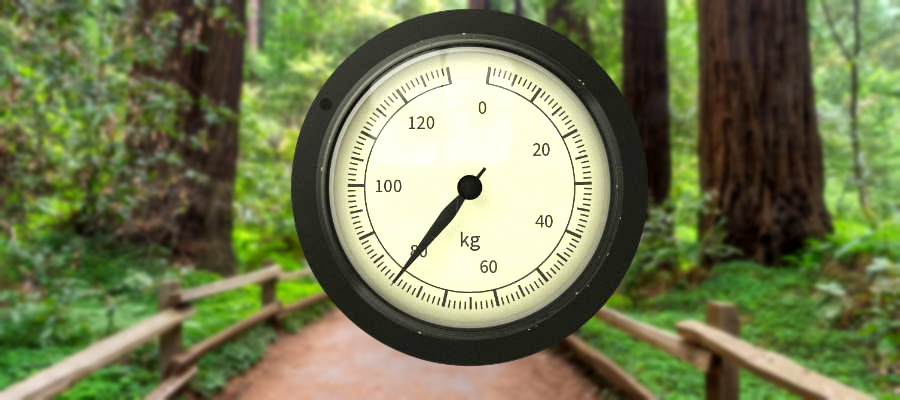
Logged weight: 80 kg
